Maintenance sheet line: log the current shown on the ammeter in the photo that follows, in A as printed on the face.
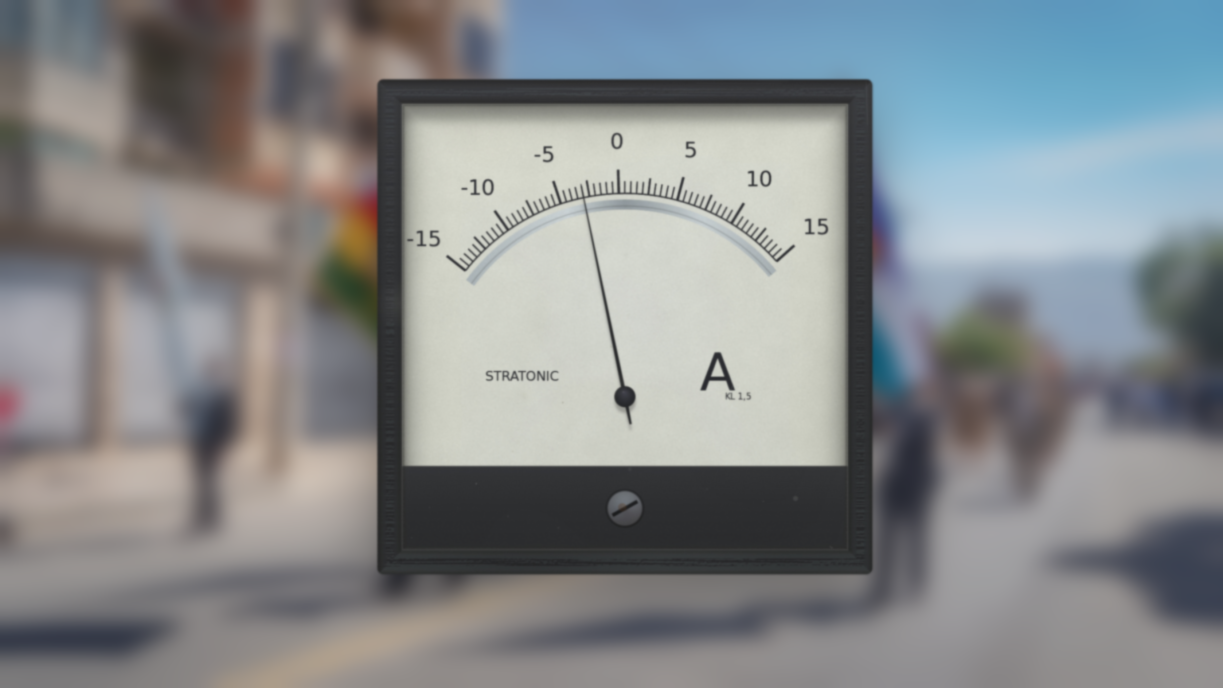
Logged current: -3 A
